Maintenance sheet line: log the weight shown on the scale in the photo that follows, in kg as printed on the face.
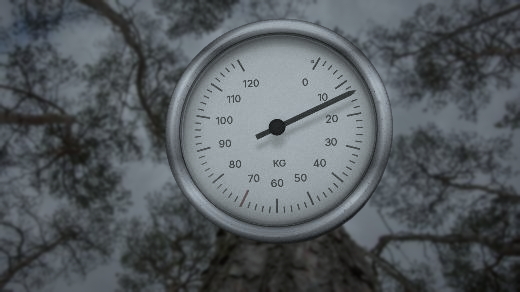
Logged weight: 14 kg
